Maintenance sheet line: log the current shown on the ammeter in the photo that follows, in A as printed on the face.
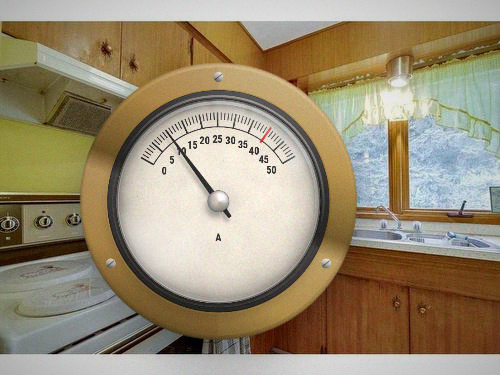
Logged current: 10 A
